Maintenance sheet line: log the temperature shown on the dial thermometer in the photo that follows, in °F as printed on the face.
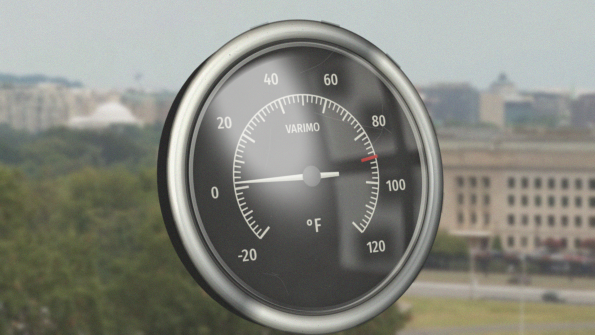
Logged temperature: 2 °F
